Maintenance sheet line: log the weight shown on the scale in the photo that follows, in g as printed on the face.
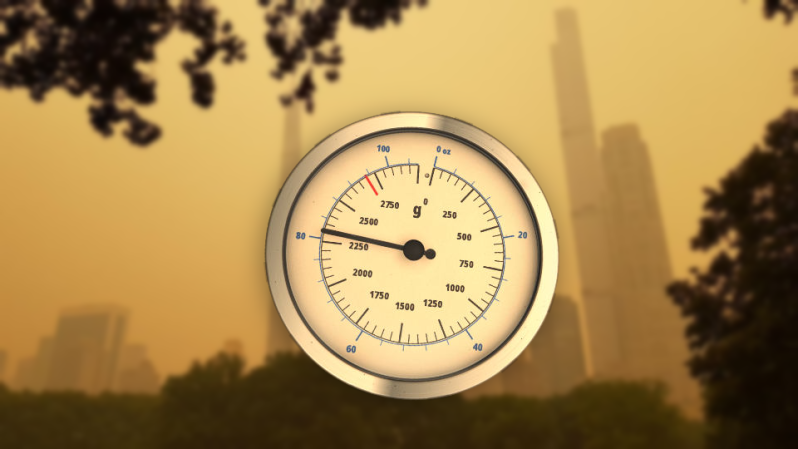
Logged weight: 2300 g
